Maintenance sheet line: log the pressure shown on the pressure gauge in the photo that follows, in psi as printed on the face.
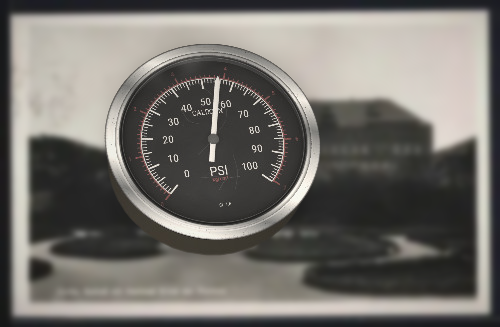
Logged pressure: 55 psi
